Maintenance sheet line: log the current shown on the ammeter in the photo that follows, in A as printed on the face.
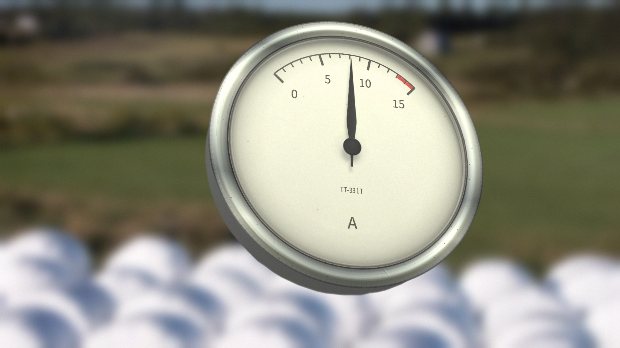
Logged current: 8 A
